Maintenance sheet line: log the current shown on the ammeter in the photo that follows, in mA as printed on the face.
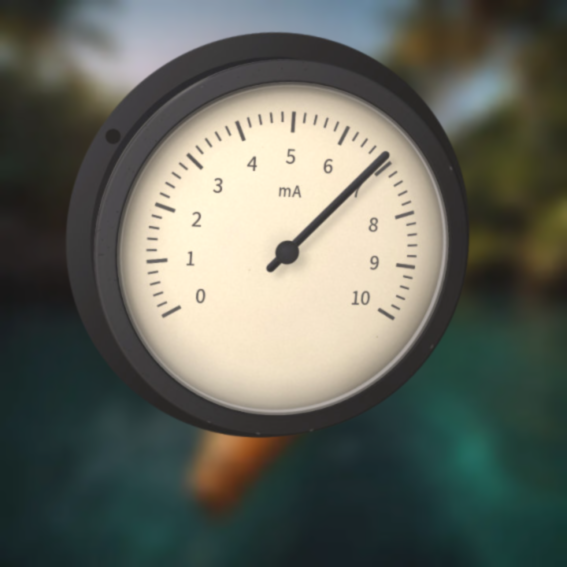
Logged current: 6.8 mA
